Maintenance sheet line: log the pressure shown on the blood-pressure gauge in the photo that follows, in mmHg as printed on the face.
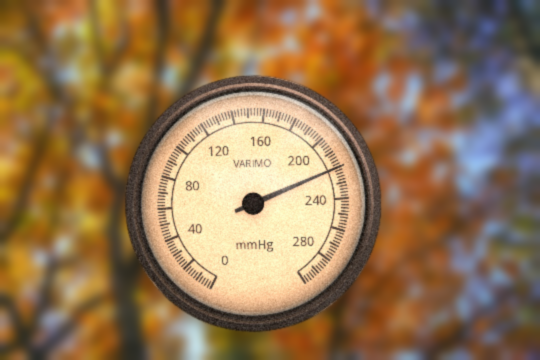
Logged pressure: 220 mmHg
